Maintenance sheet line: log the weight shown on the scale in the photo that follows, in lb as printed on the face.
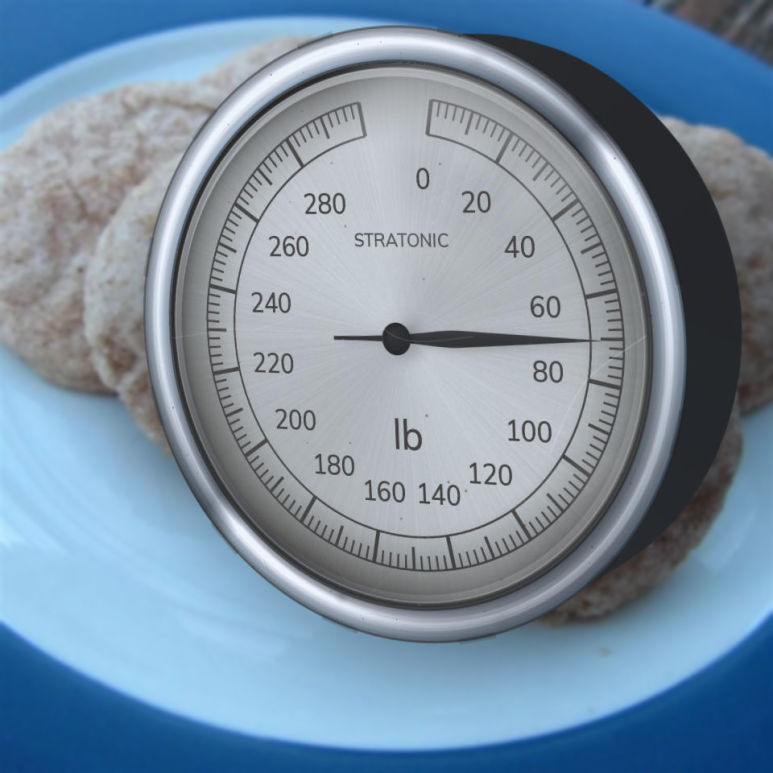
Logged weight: 70 lb
